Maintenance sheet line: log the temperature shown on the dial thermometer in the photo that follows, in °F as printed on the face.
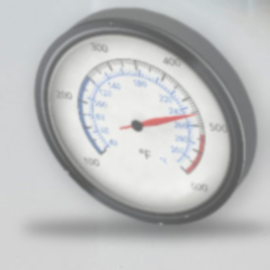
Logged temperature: 475 °F
